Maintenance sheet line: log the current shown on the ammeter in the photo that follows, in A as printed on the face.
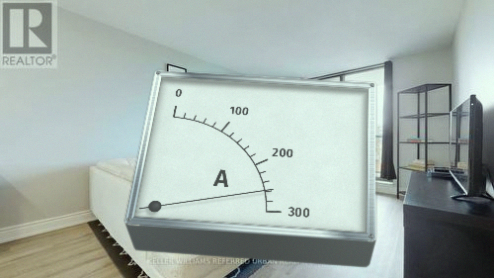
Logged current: 260 A
